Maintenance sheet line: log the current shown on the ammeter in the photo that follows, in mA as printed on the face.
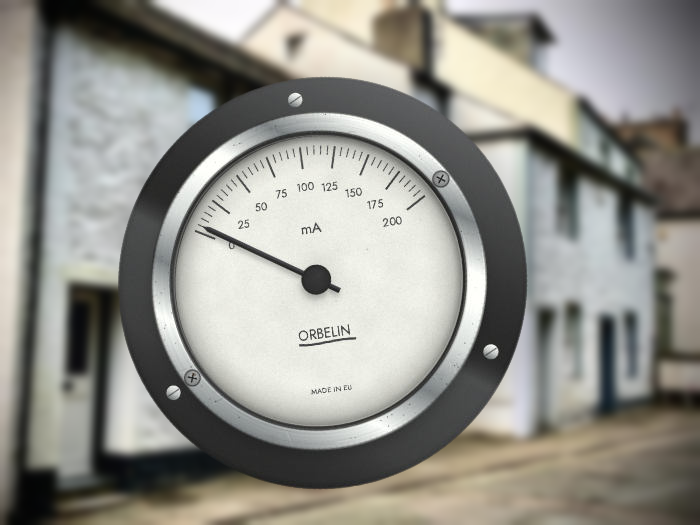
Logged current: 5 mA
